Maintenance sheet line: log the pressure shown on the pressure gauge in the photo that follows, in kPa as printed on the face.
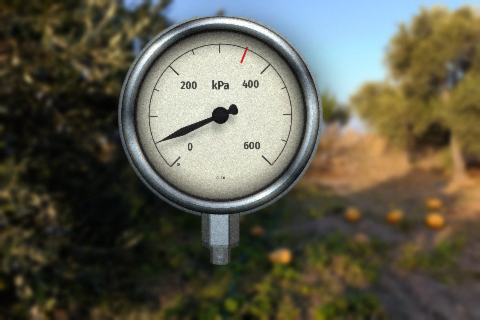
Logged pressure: 50 kPa
